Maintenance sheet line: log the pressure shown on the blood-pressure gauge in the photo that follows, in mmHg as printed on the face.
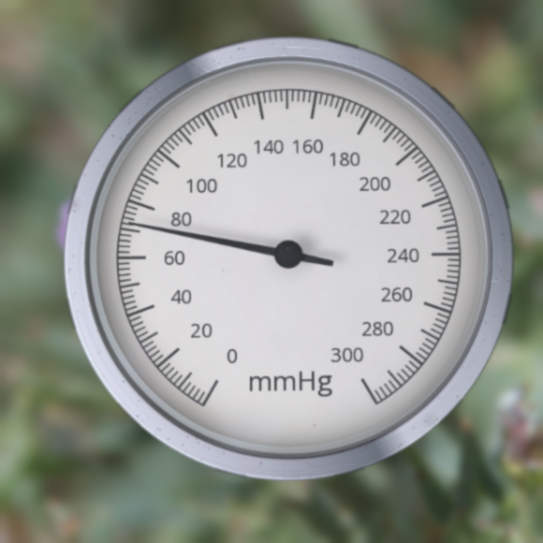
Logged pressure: 72 mmHg
